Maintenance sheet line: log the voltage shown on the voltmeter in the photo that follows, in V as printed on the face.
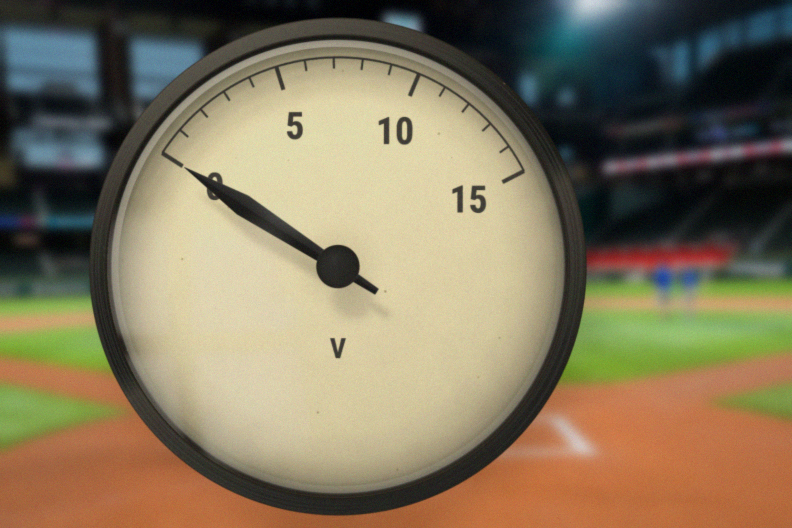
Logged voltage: 0 V
